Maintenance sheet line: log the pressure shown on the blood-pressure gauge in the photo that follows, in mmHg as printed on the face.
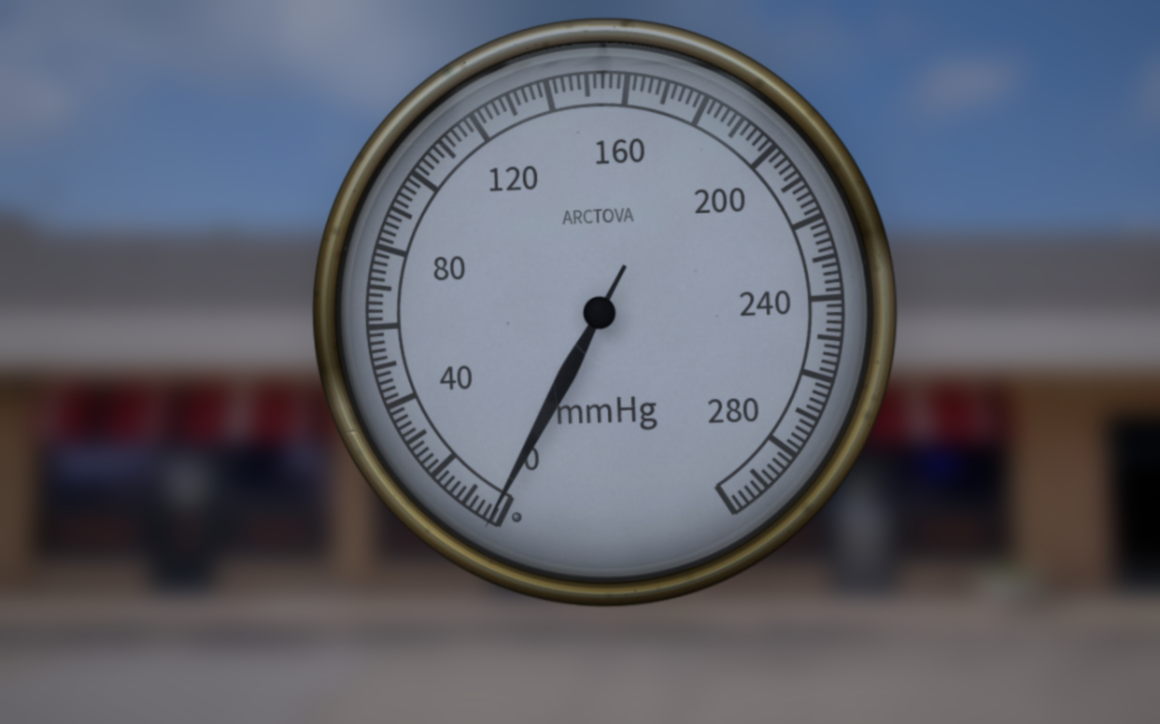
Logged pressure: 2 mmHg
